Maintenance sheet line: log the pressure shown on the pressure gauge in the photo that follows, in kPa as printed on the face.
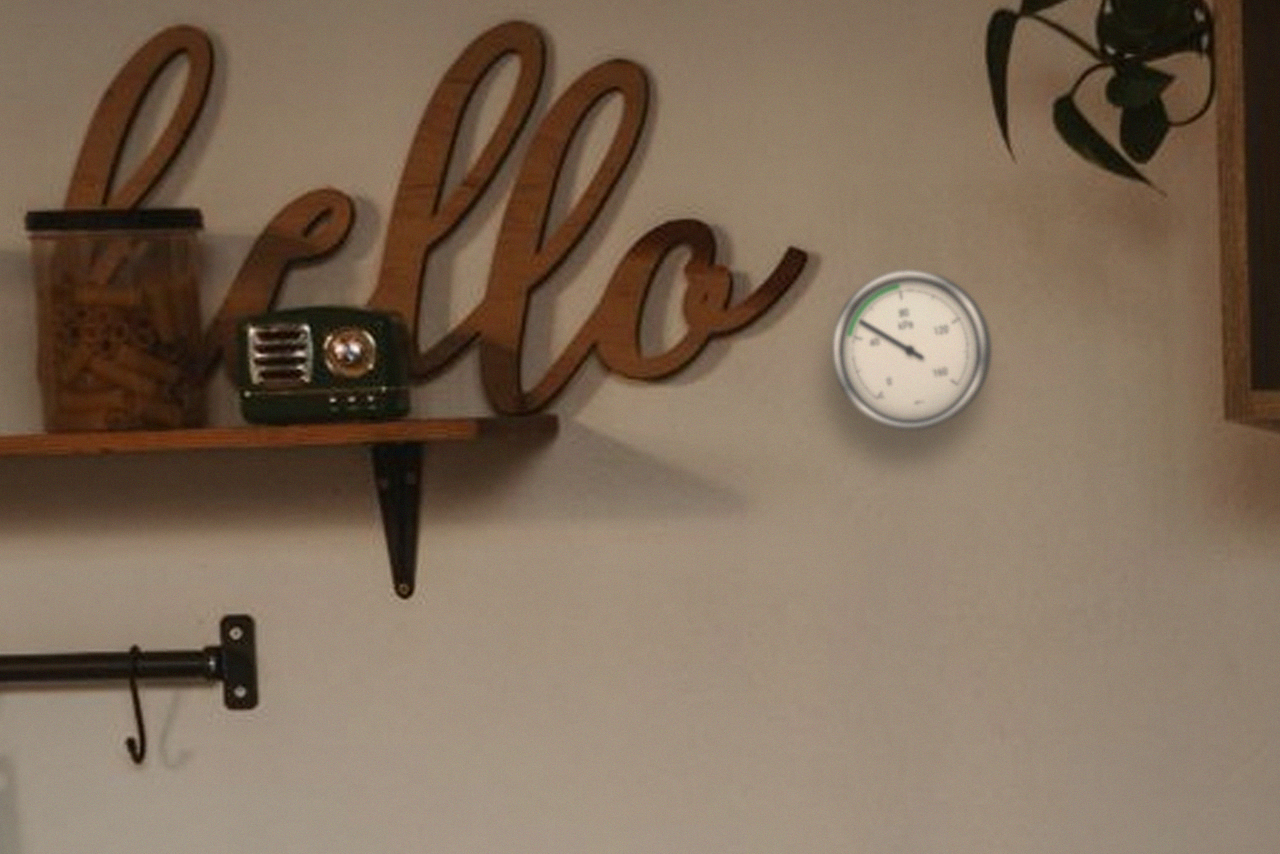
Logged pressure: 50 kPa
